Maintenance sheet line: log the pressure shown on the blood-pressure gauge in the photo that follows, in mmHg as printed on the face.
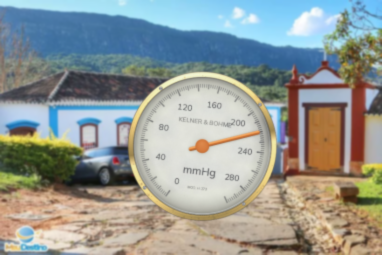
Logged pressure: 220 mmHg
